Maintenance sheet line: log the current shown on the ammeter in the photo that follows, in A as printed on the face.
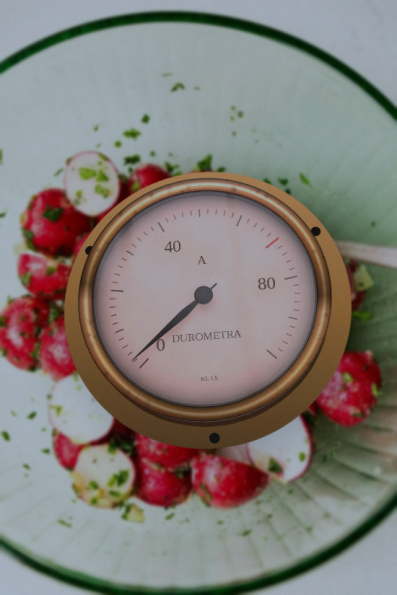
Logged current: 2 A
